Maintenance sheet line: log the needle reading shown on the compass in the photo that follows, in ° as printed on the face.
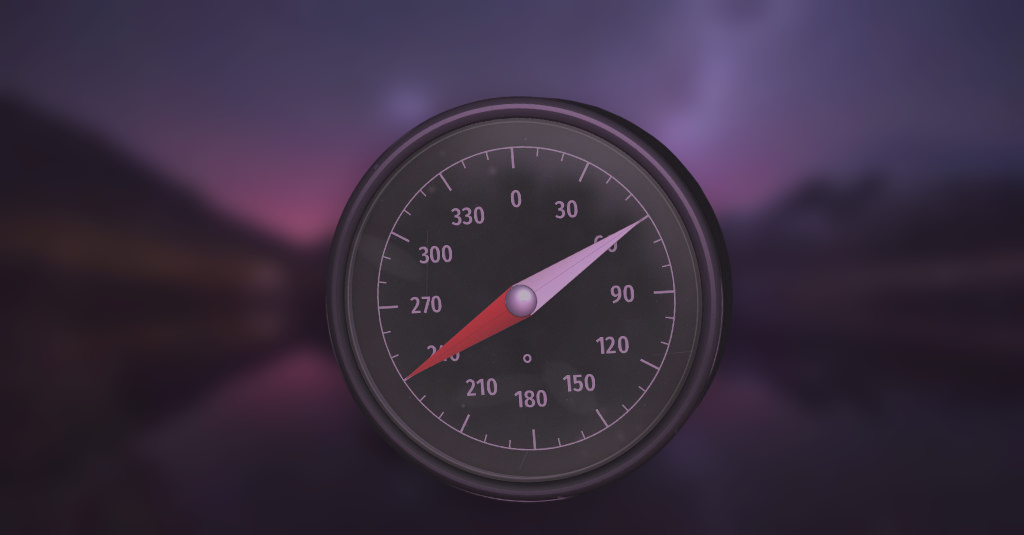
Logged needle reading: 240 °
